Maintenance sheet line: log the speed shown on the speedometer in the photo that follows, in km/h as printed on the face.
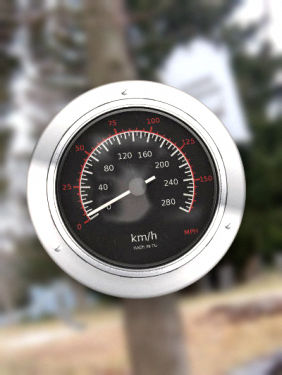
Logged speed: 5 km/h
